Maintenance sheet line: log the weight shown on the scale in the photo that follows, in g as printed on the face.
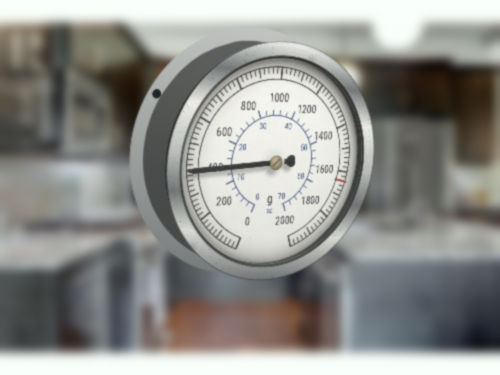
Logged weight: 400 g
